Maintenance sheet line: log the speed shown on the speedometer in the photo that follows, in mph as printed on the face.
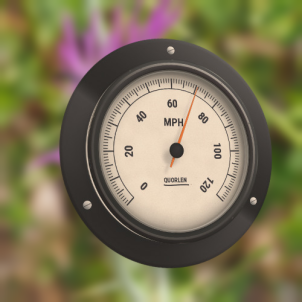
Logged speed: 70 mph
